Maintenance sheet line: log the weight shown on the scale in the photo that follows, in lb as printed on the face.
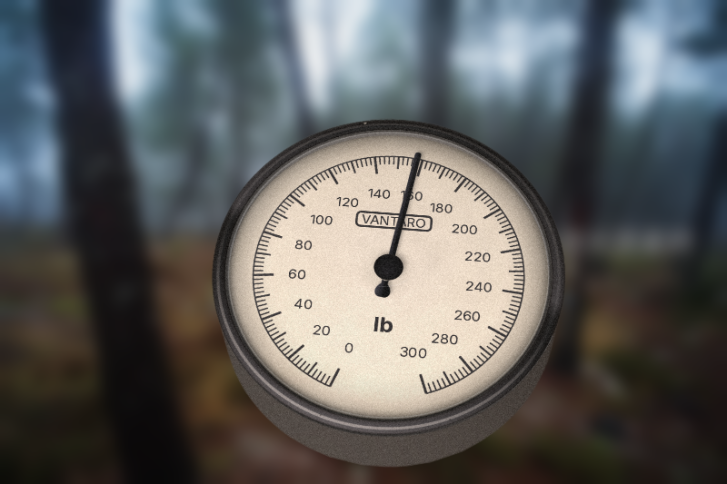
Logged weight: 158 lb
